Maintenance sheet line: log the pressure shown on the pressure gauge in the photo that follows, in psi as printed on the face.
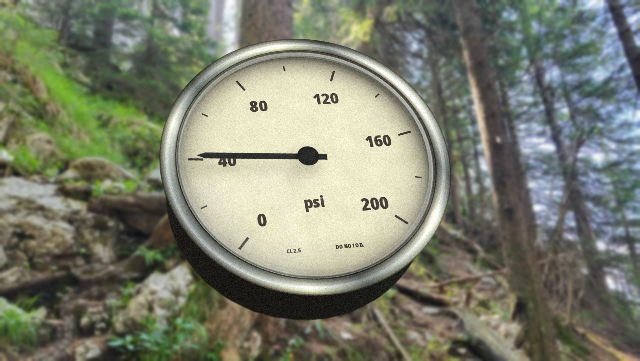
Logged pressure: 40 psi
